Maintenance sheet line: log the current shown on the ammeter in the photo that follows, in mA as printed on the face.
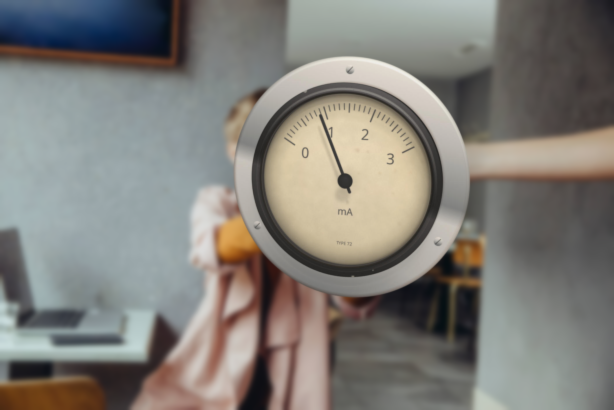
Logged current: 0.9 mA
